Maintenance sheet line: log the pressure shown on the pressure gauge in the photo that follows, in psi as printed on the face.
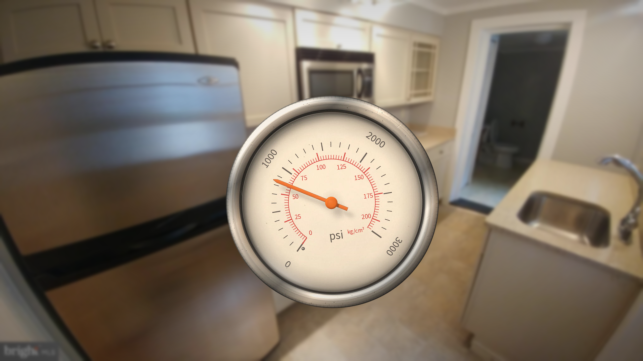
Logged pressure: 850 psi
